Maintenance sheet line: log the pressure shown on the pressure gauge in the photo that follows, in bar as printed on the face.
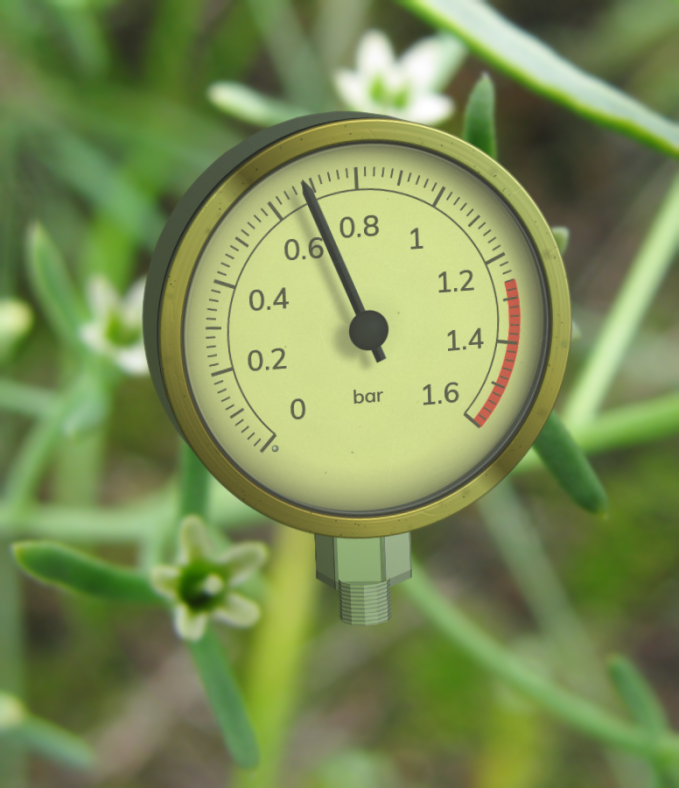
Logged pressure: 0.68 bar
